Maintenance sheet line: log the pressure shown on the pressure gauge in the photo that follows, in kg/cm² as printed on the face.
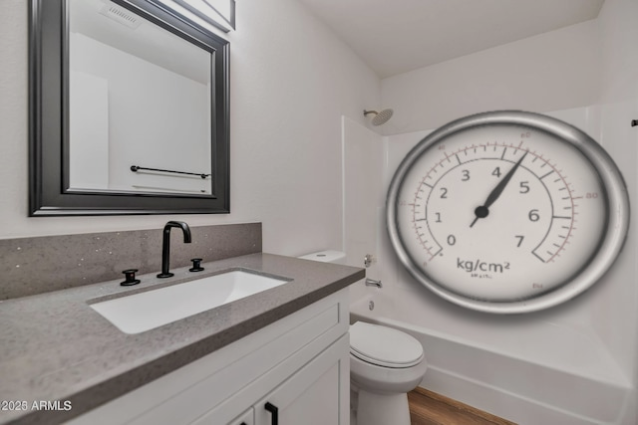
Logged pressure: 4.4 kg/cm²
